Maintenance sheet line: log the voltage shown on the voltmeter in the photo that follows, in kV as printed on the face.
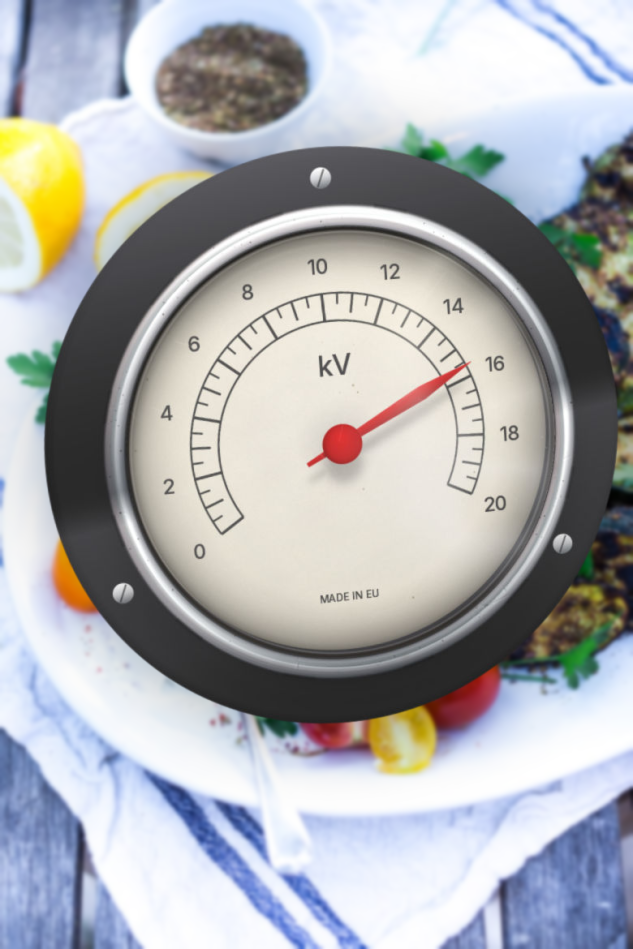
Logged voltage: 15.5 kV
